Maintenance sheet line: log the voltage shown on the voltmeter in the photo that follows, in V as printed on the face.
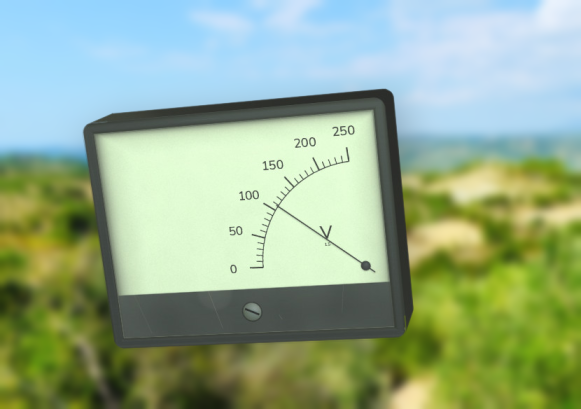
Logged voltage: 110 V
